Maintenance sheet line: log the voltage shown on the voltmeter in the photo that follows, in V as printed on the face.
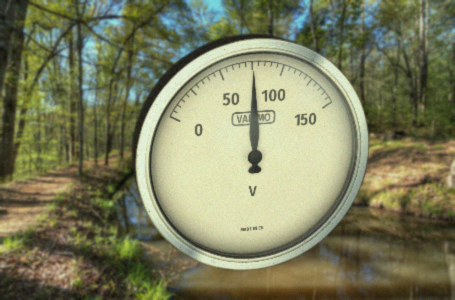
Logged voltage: 75 V
